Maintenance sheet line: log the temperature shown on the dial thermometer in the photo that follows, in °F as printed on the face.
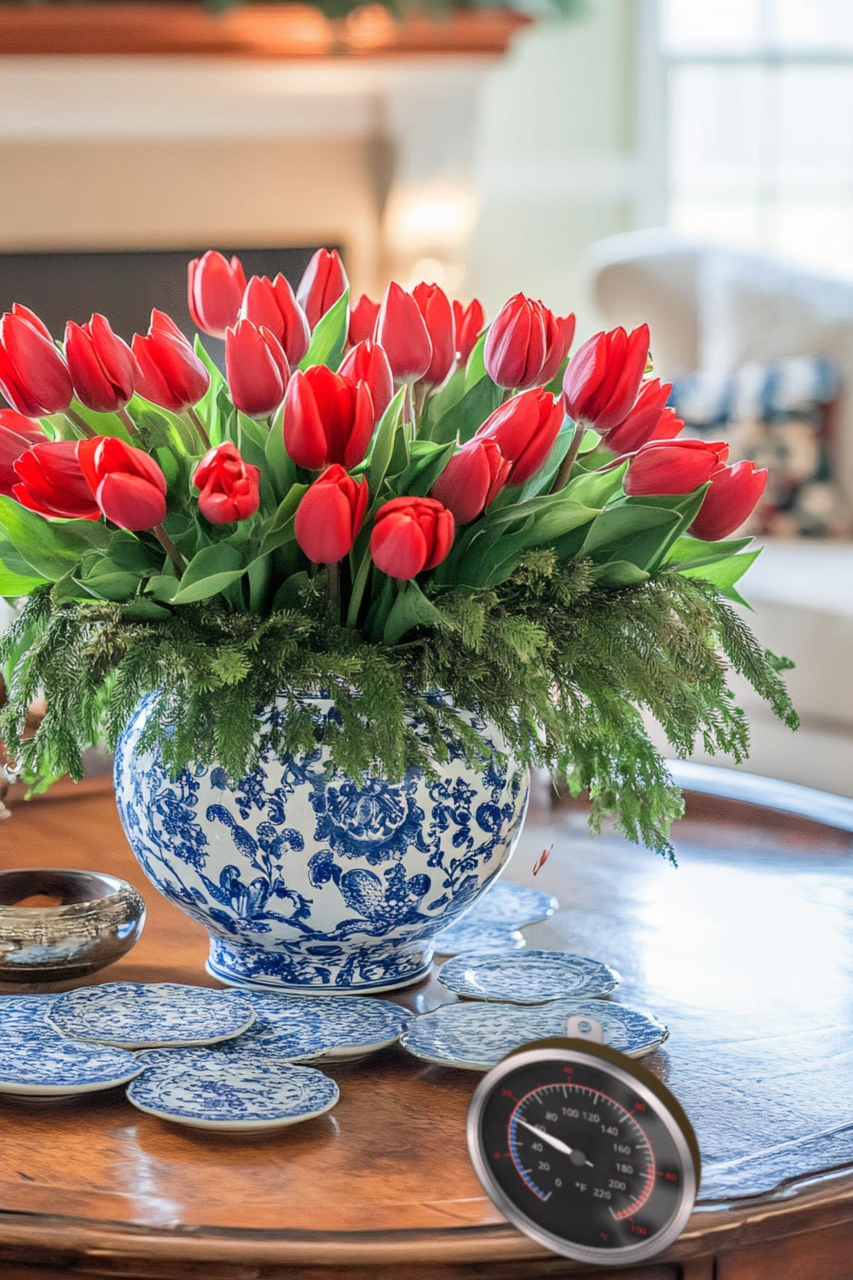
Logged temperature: 60 °F
